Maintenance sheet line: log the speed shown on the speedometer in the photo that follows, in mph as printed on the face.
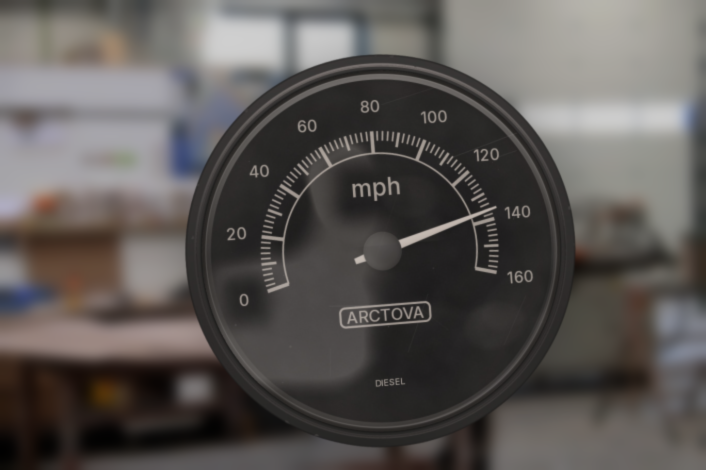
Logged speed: 136 mph
